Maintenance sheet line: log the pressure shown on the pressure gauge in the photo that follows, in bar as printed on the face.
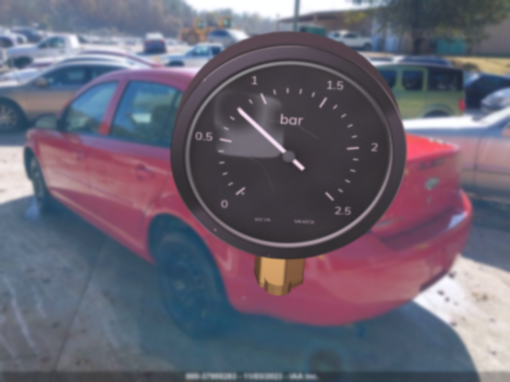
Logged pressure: 0.8 bar
